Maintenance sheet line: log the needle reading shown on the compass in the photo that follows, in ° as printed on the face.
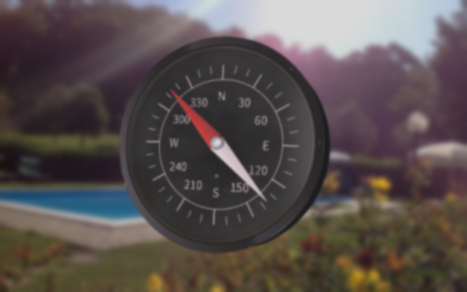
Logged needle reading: 315 °
